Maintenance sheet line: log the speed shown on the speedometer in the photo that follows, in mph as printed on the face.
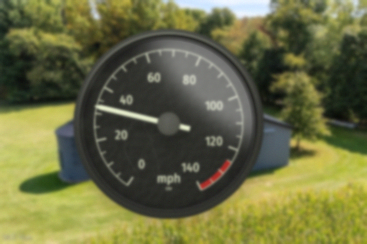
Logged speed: 32.5 mph
